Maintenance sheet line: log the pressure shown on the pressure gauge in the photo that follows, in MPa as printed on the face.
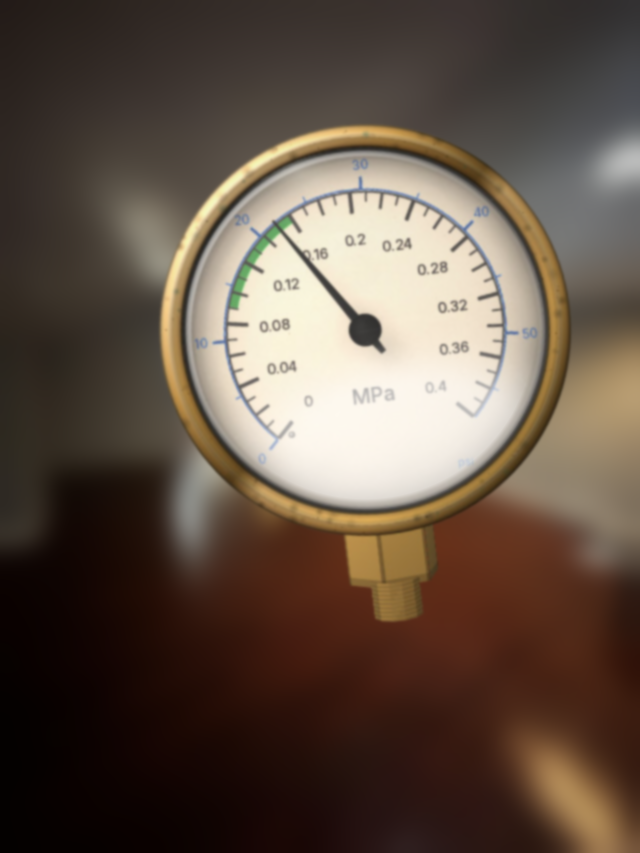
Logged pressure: 0.15 MPa
